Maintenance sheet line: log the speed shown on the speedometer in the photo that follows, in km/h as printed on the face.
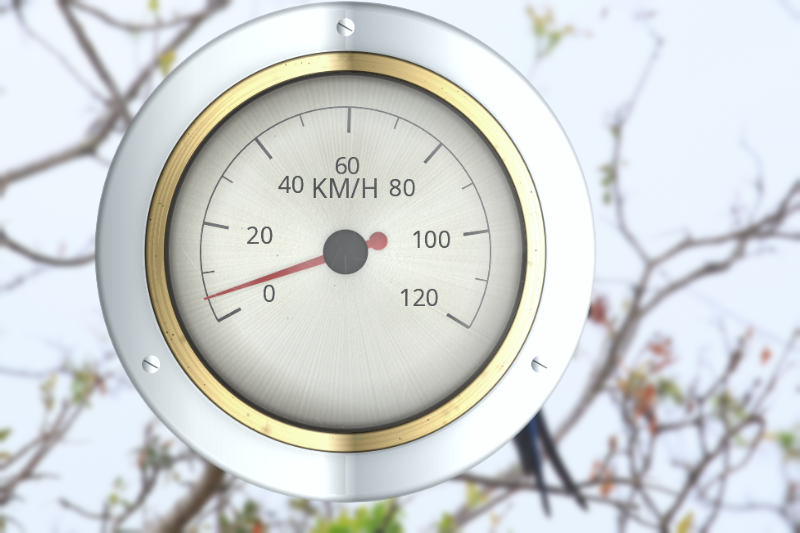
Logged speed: 5 km/h
